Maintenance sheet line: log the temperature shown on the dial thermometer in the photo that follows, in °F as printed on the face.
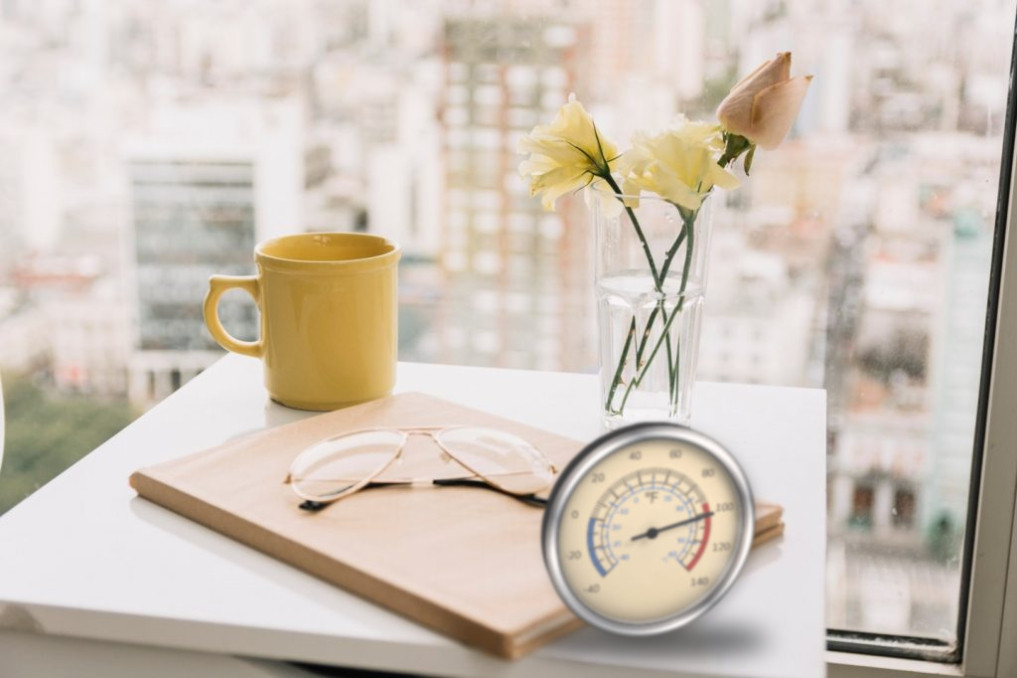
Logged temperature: 100 °F
